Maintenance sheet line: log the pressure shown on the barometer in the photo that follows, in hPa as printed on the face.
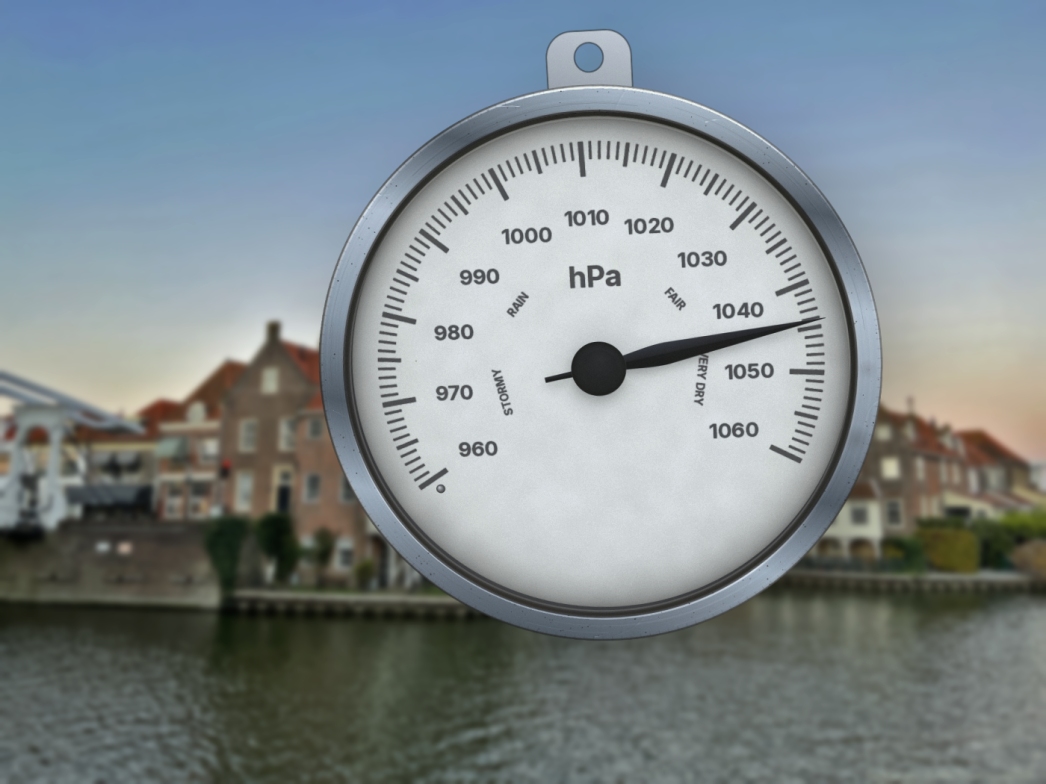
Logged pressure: 1044 hPa
